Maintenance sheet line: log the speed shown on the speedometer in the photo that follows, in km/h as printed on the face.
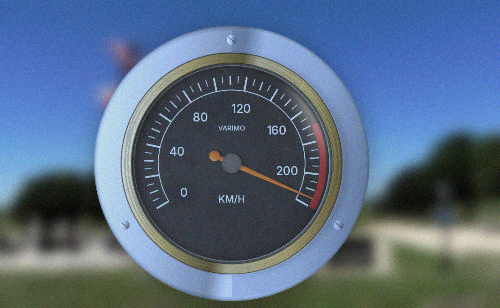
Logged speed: 215 km/h
